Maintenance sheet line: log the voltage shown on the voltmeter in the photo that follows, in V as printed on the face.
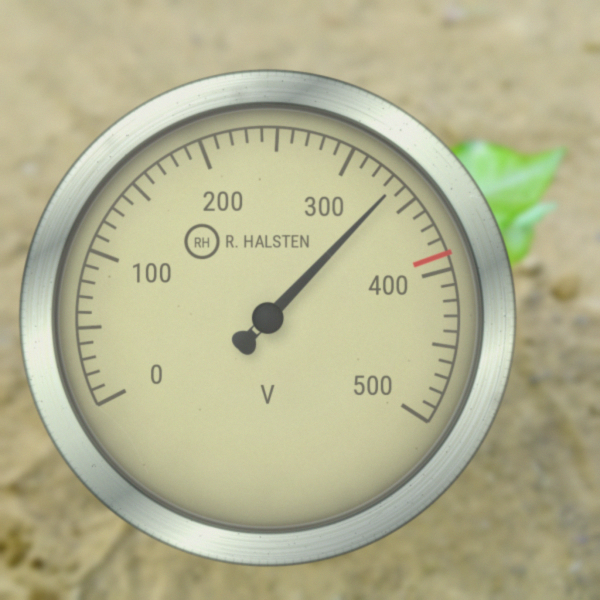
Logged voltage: 335 V
